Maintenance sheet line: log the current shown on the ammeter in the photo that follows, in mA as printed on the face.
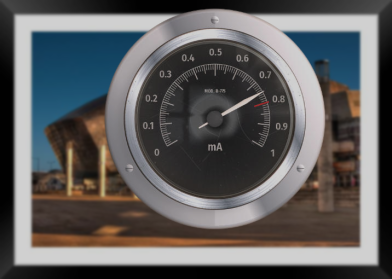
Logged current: 0.75 mA
